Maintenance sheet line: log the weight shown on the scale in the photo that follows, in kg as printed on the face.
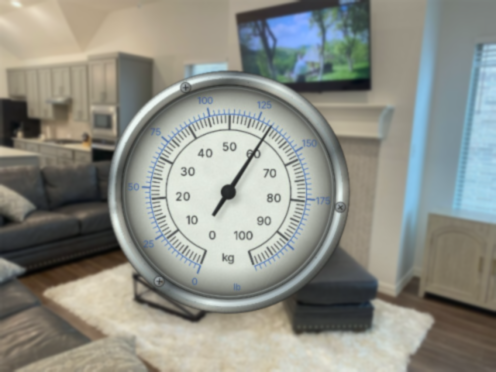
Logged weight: 60 kg
